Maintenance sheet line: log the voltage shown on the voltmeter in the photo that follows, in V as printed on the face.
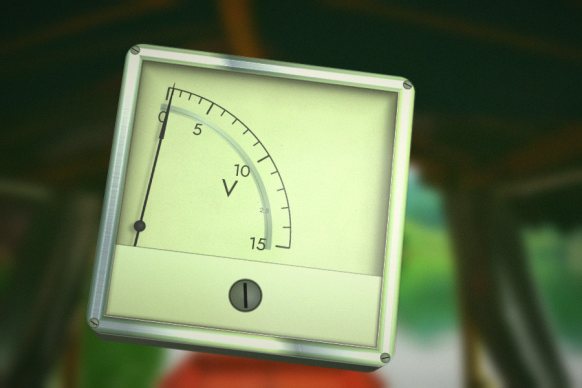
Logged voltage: 1 V
